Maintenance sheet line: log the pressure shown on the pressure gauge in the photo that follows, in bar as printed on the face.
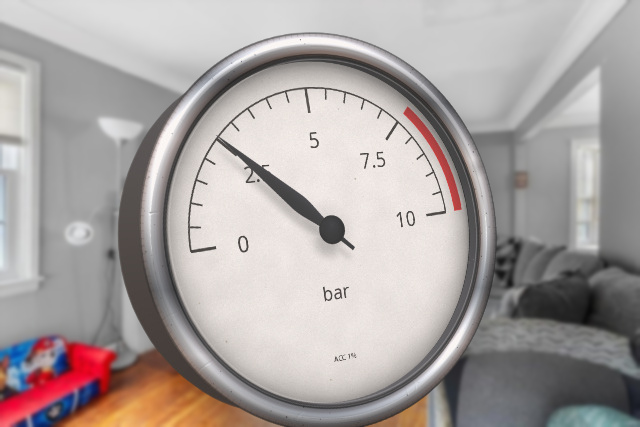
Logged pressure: 2.5 bar
